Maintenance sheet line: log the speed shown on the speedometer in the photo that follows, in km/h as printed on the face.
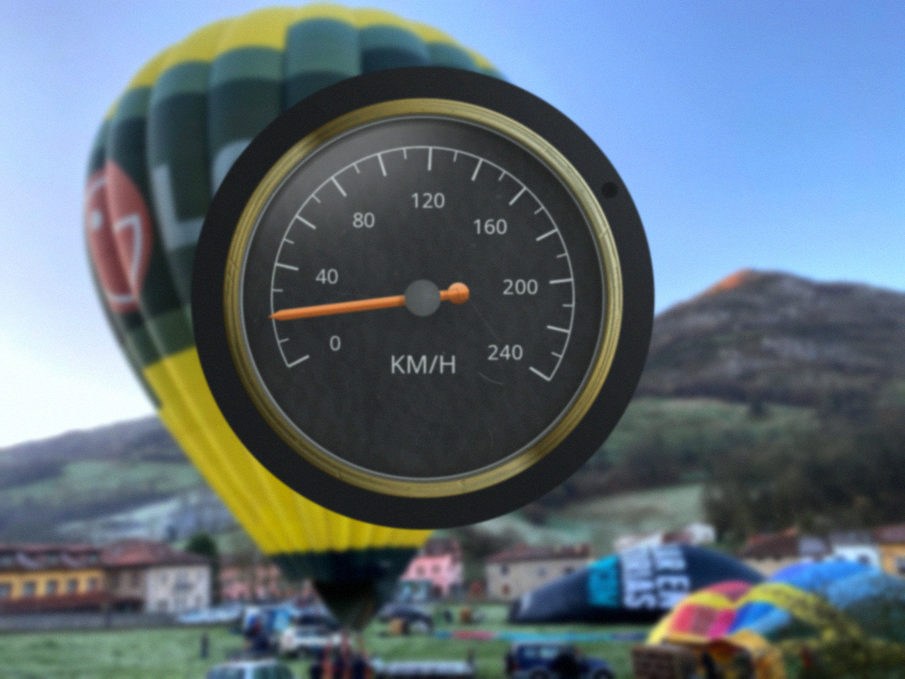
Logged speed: 20 km/h
